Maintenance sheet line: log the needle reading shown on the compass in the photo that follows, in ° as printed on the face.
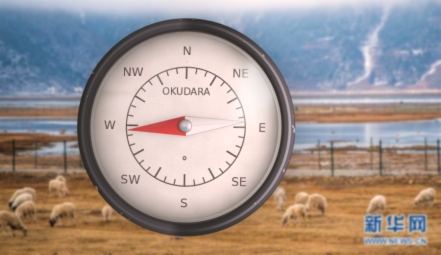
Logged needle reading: 265 °
